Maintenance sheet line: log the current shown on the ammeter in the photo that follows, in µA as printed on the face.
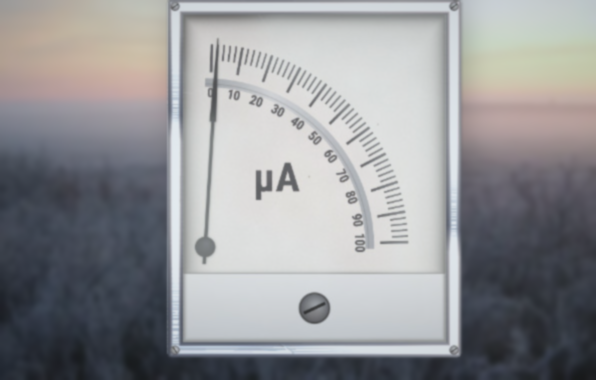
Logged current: 2 µA
